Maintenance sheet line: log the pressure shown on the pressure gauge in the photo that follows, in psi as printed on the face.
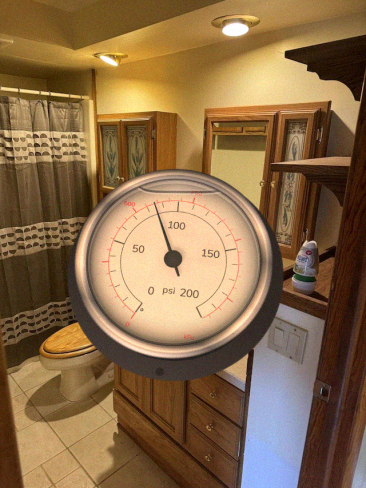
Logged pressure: 85 psi
